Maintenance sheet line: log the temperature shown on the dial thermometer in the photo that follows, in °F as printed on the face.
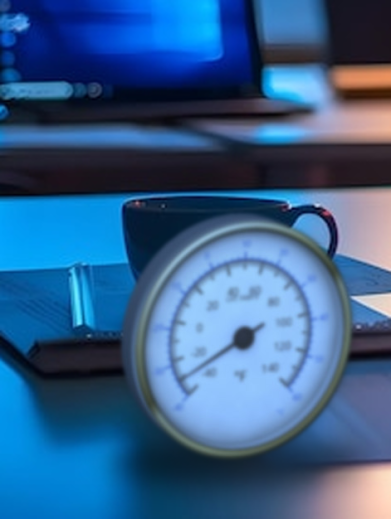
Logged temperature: -30 °F
